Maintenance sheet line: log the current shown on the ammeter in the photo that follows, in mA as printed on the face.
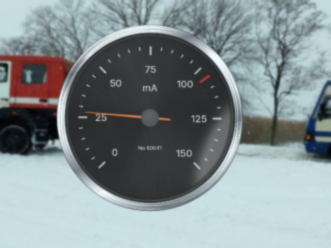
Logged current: 27.5 mA
